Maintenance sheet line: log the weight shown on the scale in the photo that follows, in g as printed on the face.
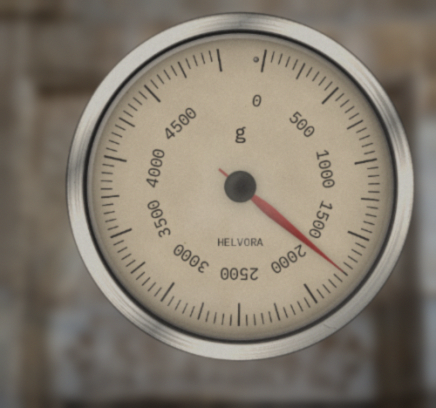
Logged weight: 1750 g
